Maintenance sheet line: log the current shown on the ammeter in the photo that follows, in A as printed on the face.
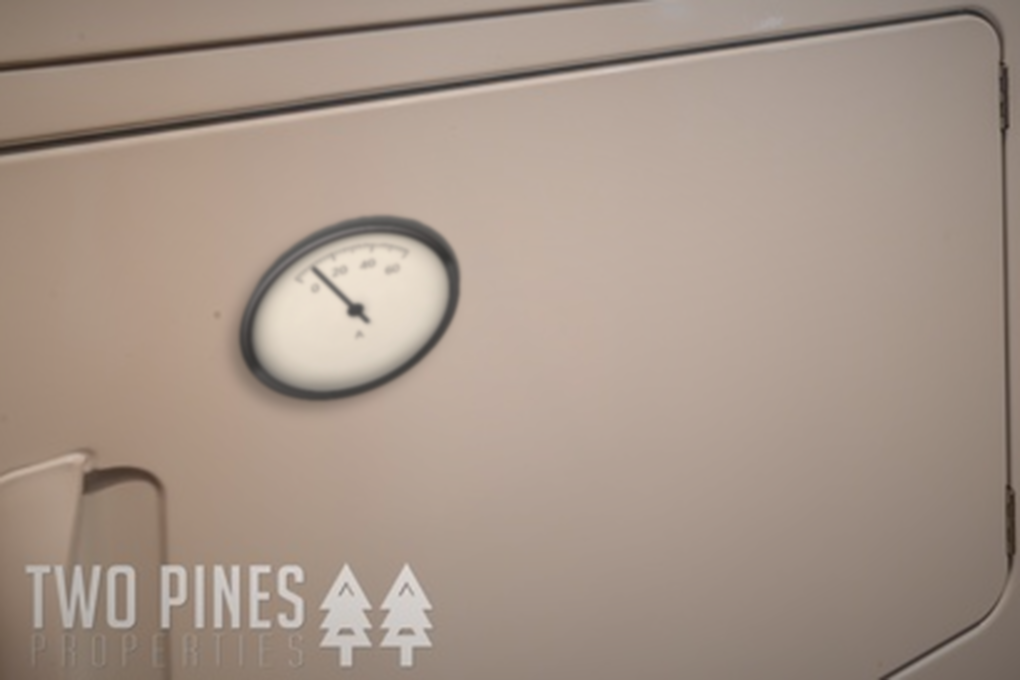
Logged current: 10 A
